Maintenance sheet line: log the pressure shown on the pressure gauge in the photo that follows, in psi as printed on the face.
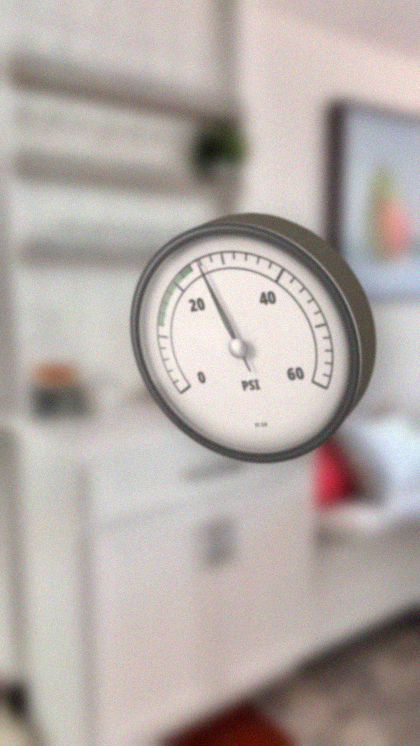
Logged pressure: 26 psi
